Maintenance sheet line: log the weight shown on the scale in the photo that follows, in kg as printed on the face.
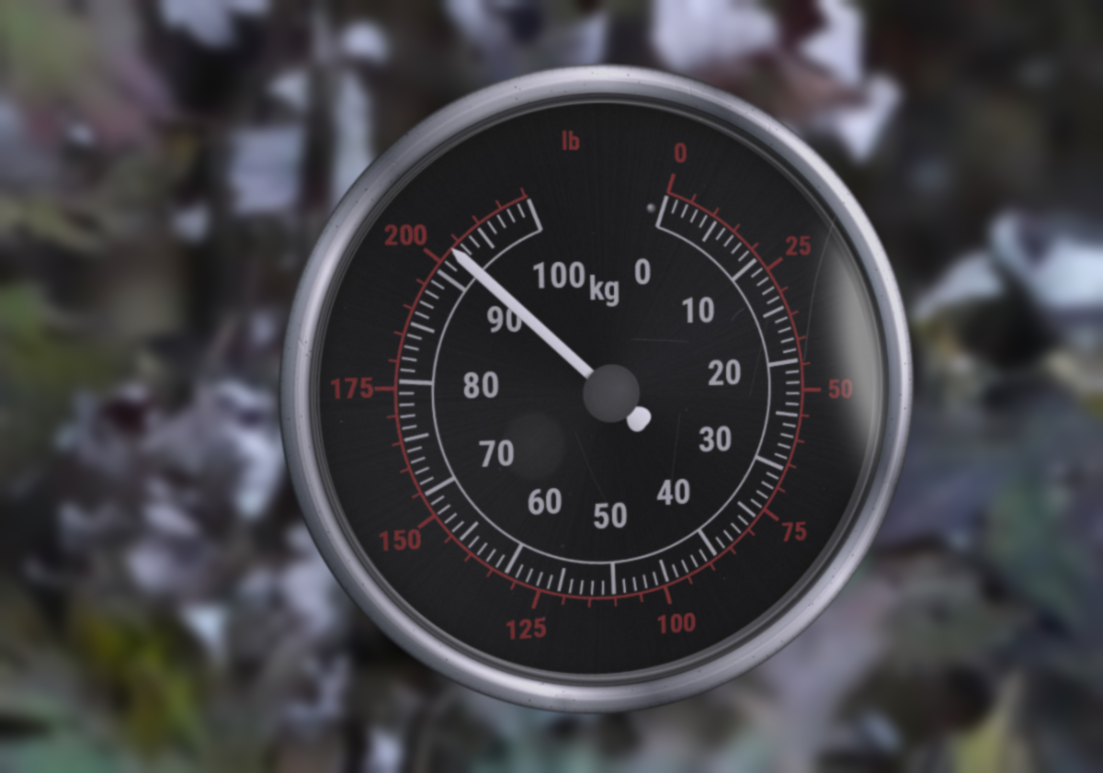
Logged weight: 92 kg
